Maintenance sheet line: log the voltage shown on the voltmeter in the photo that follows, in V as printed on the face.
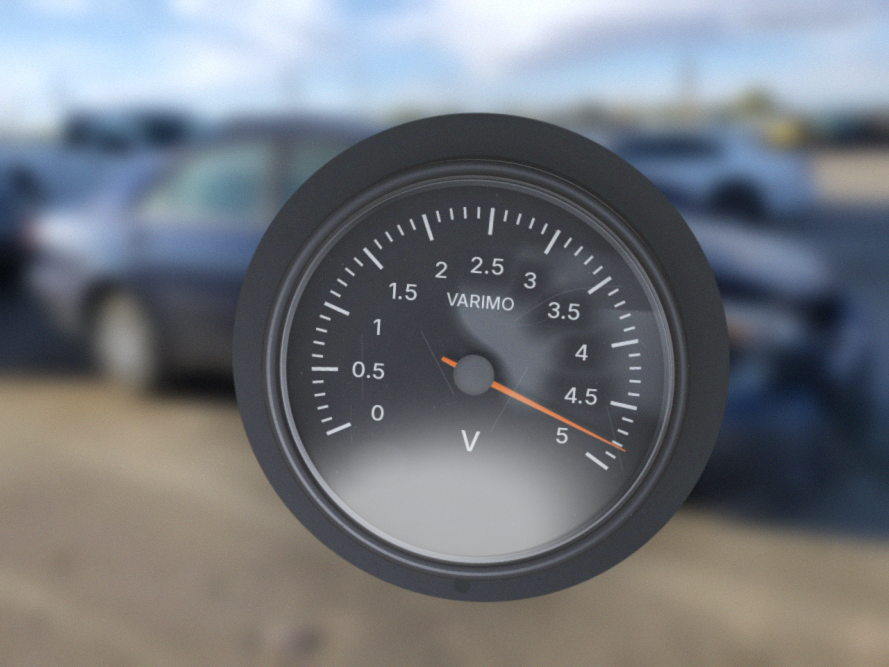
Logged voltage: 4.8 V
